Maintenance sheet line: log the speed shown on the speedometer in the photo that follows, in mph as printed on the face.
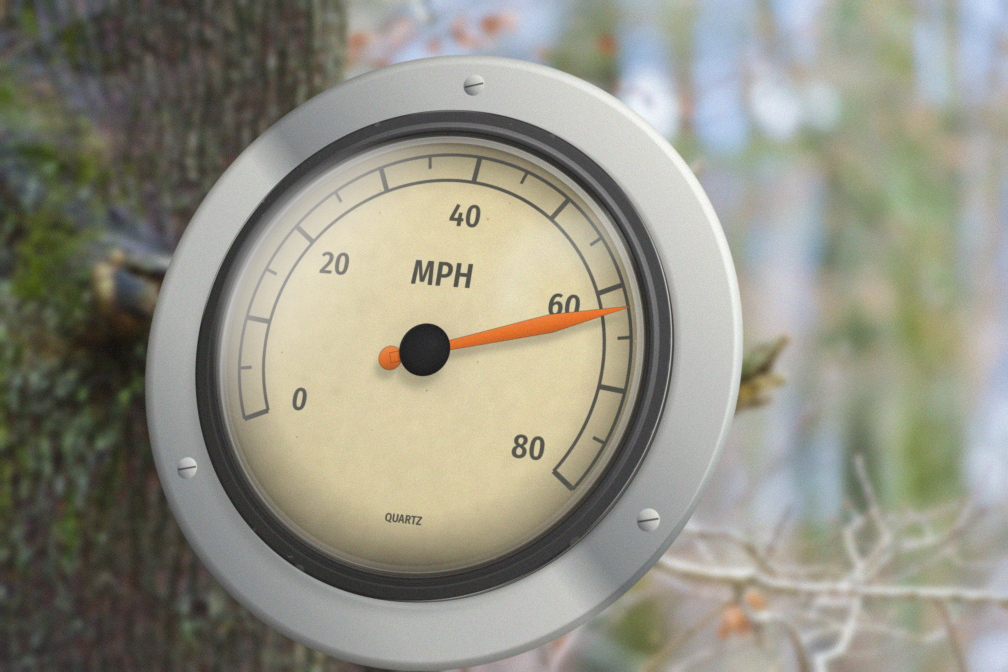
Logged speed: 62.5 mph
